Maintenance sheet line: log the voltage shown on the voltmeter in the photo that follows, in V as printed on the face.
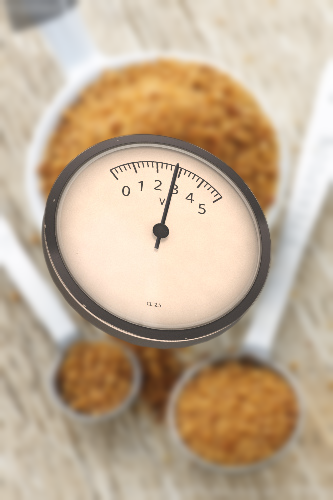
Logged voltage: 2.8 V
